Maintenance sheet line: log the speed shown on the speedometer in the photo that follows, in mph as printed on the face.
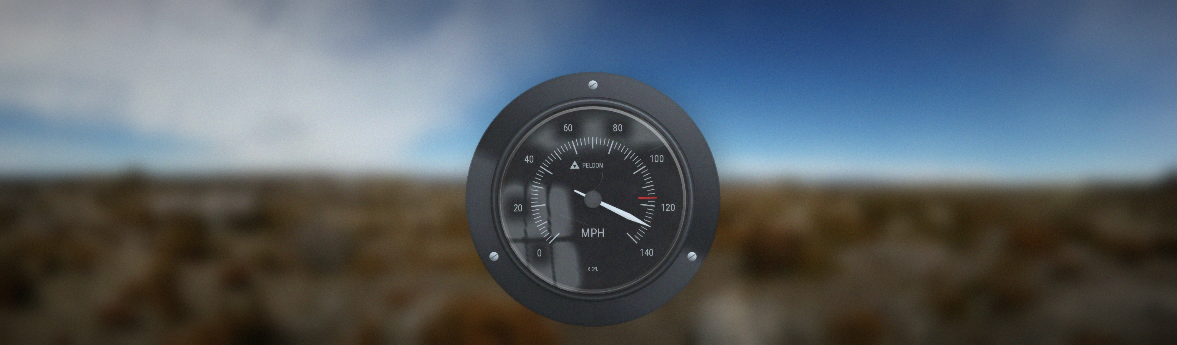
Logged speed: 130 mph
